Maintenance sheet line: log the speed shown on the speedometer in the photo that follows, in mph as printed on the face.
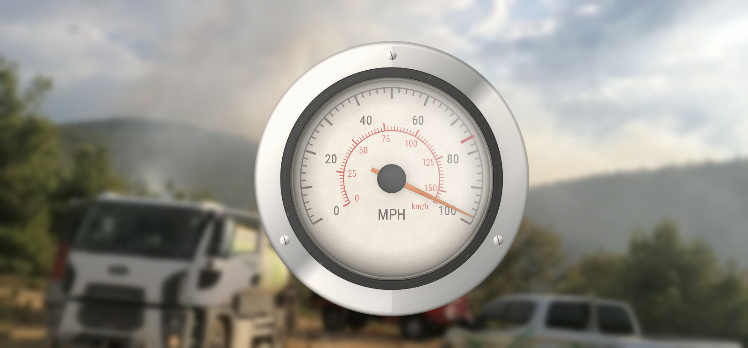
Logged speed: 98 mph
